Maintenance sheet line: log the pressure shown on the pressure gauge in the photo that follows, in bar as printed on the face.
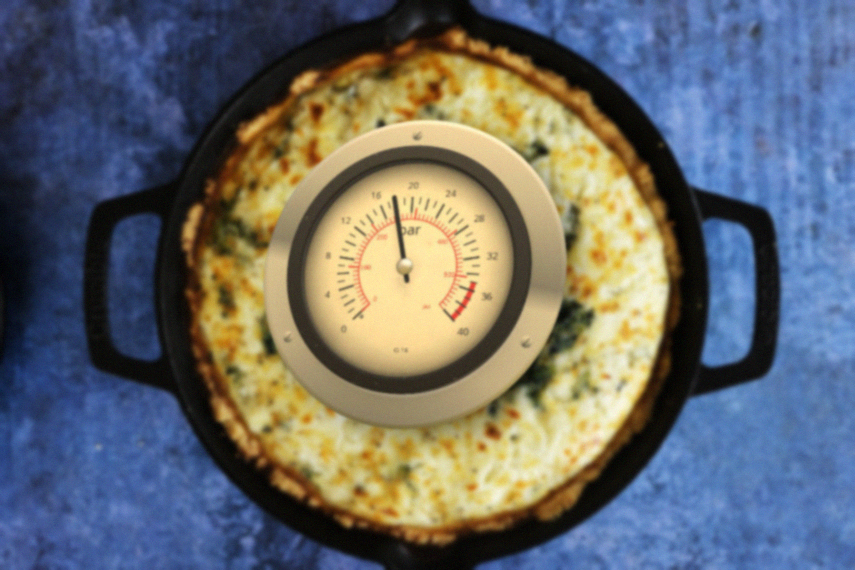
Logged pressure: 18 bar
